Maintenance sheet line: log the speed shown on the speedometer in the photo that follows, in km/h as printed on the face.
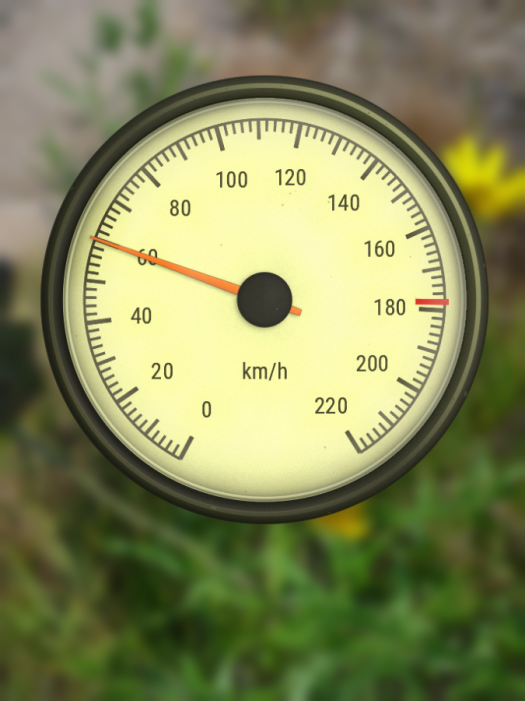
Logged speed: 60 km/h
